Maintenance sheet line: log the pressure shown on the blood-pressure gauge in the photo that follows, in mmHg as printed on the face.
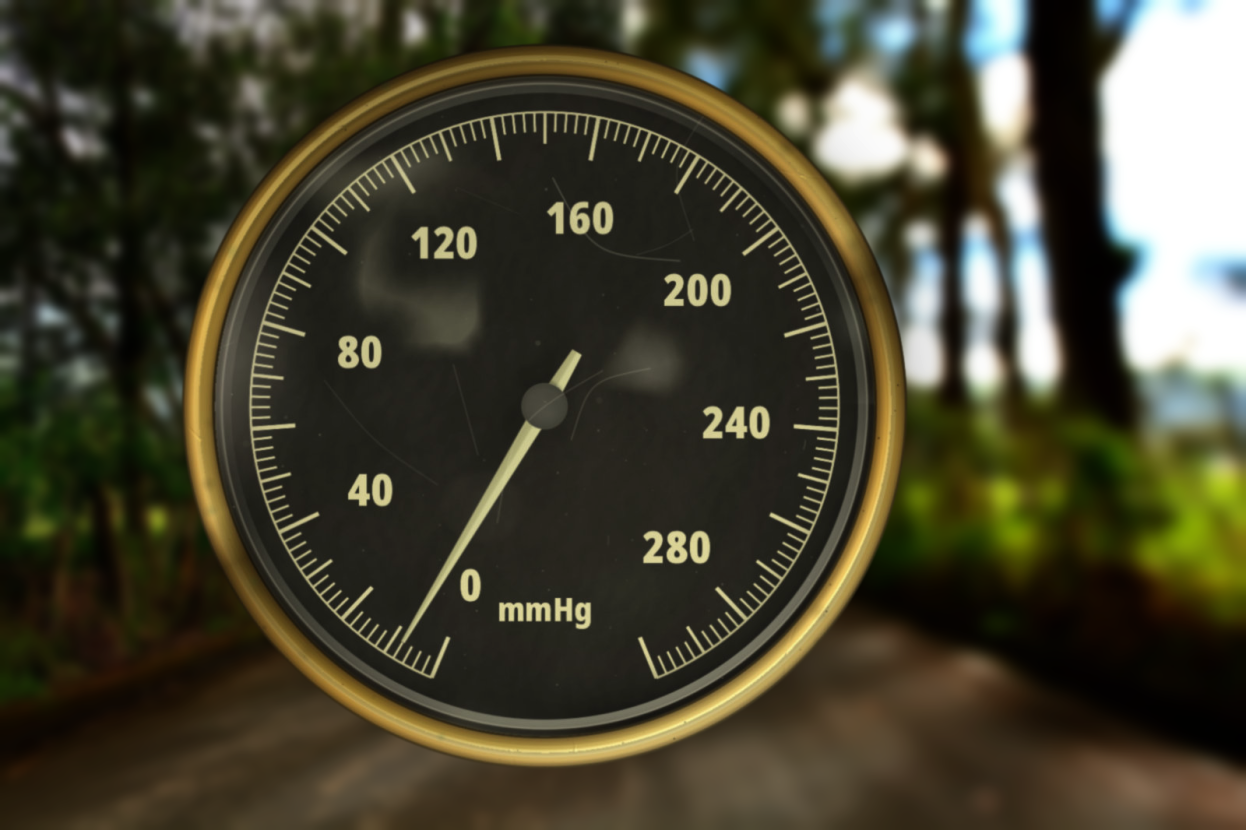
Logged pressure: 8 mmHg
